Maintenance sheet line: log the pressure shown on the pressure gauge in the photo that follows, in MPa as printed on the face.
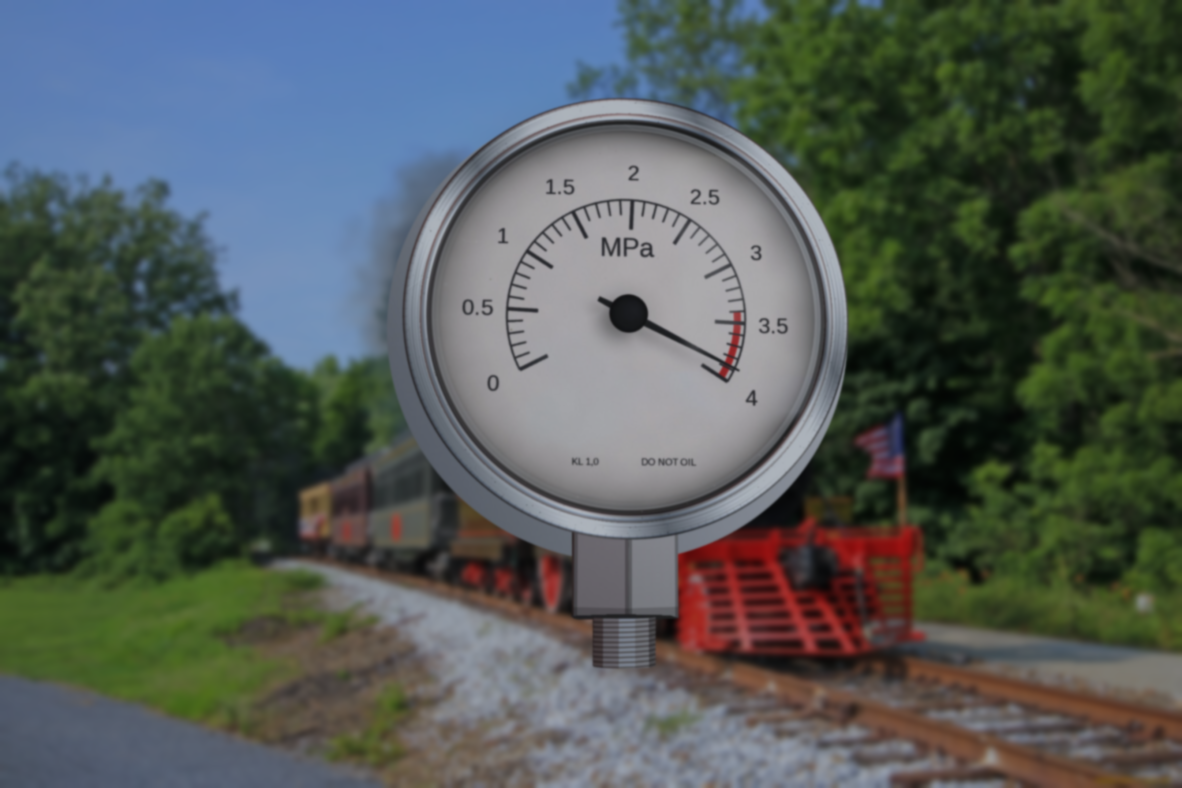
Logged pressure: 3.9 MPa
